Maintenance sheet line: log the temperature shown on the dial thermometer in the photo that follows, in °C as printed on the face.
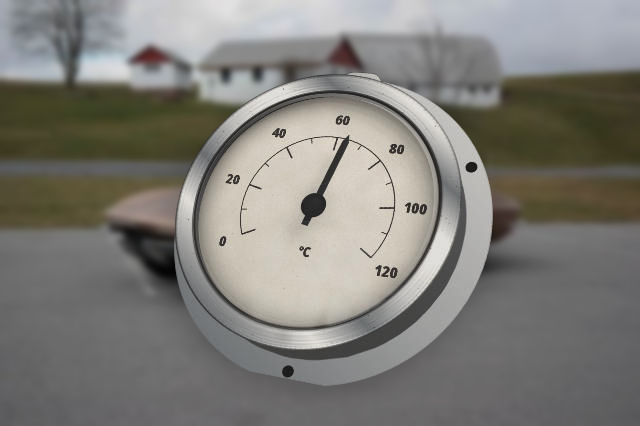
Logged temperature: 65 °C
